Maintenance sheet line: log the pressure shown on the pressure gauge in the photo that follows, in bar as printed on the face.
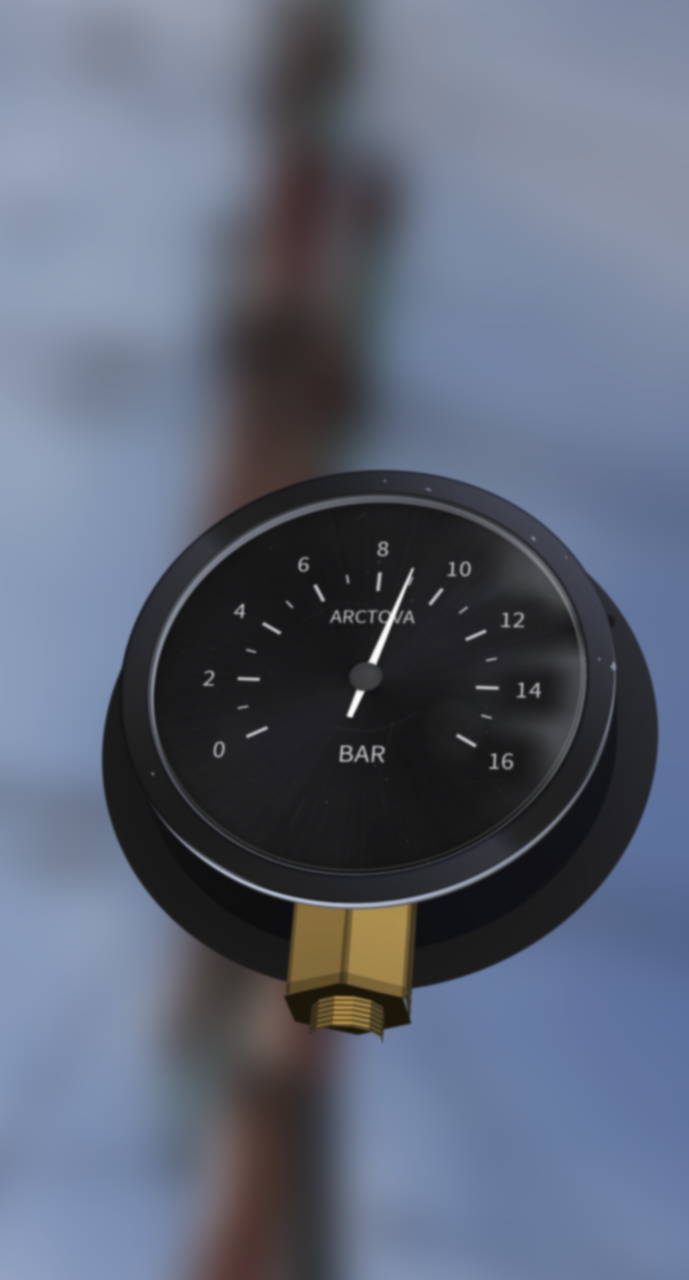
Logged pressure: 9 bar
